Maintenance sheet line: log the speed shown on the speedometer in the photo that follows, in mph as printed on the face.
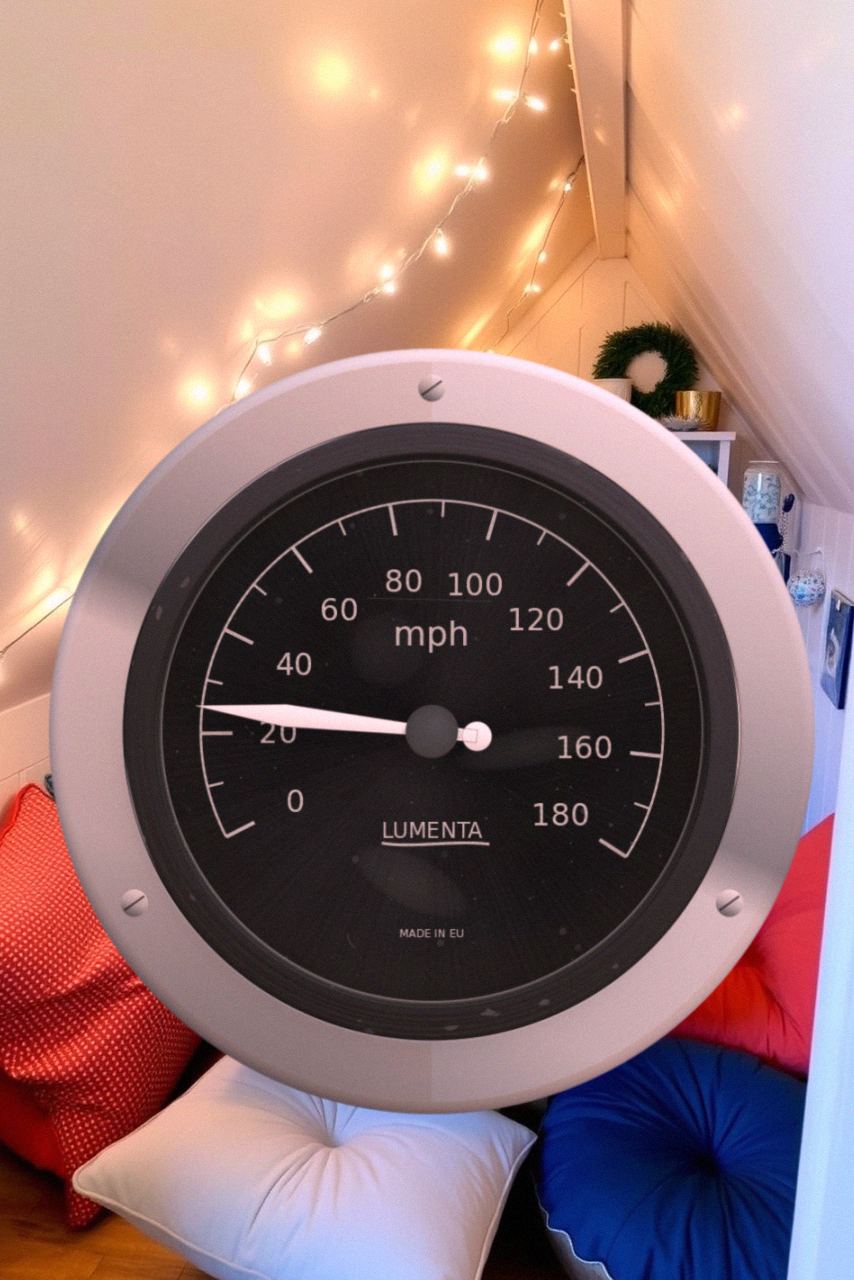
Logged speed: 25 mph
